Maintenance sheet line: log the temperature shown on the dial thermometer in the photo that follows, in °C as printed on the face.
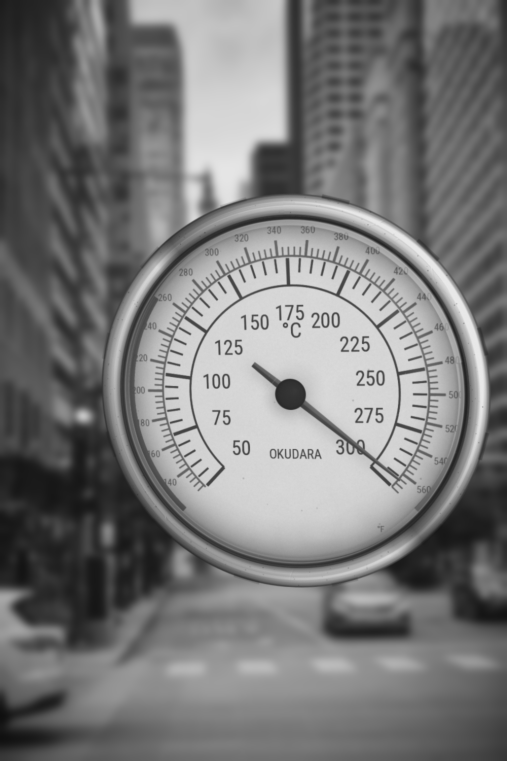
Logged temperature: 295 °C
